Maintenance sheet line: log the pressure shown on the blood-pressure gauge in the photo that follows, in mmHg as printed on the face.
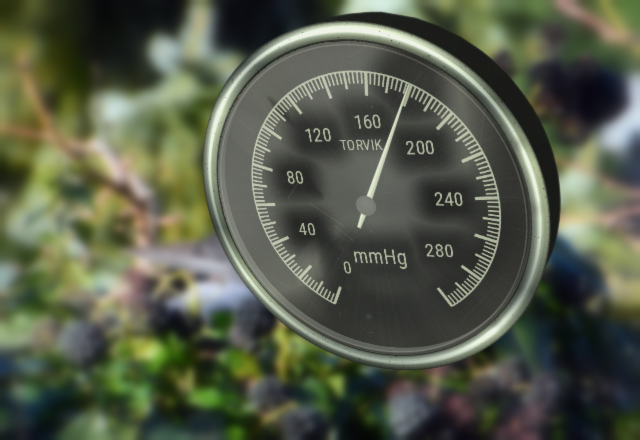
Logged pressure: 180 mmHg
